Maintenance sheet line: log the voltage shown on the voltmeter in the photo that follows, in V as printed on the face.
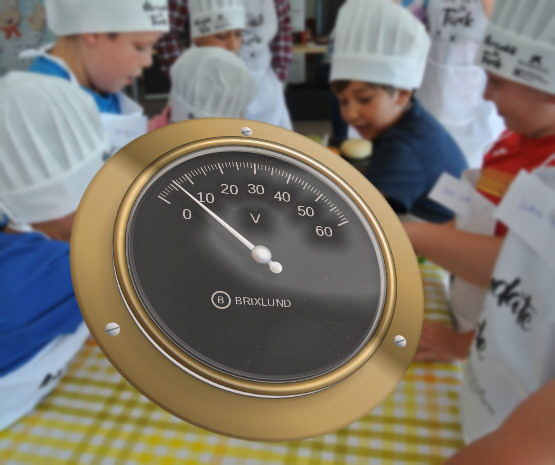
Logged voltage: 5 V
